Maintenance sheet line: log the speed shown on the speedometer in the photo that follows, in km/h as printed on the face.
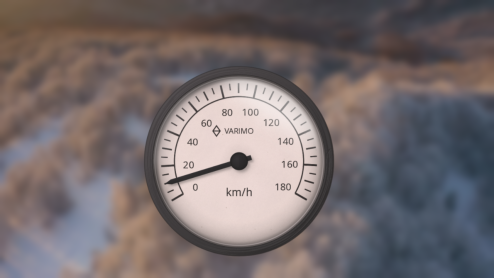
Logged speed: 10 km/h
